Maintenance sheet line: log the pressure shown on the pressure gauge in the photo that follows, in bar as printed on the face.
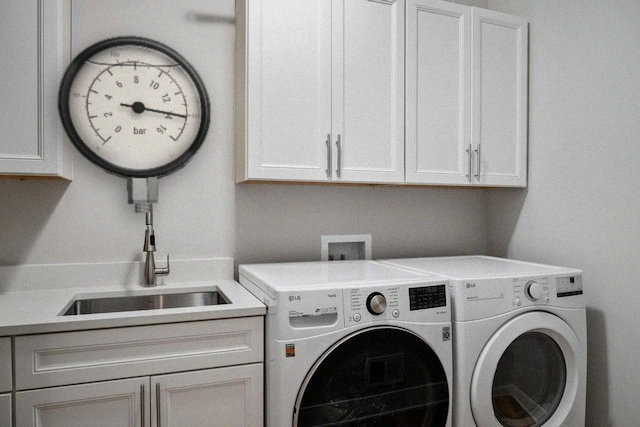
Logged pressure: 14 bar
